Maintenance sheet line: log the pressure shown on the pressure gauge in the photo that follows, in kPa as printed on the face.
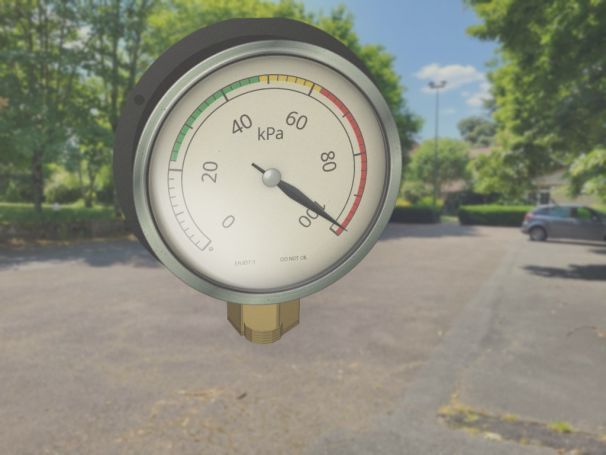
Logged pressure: 98 kPa
